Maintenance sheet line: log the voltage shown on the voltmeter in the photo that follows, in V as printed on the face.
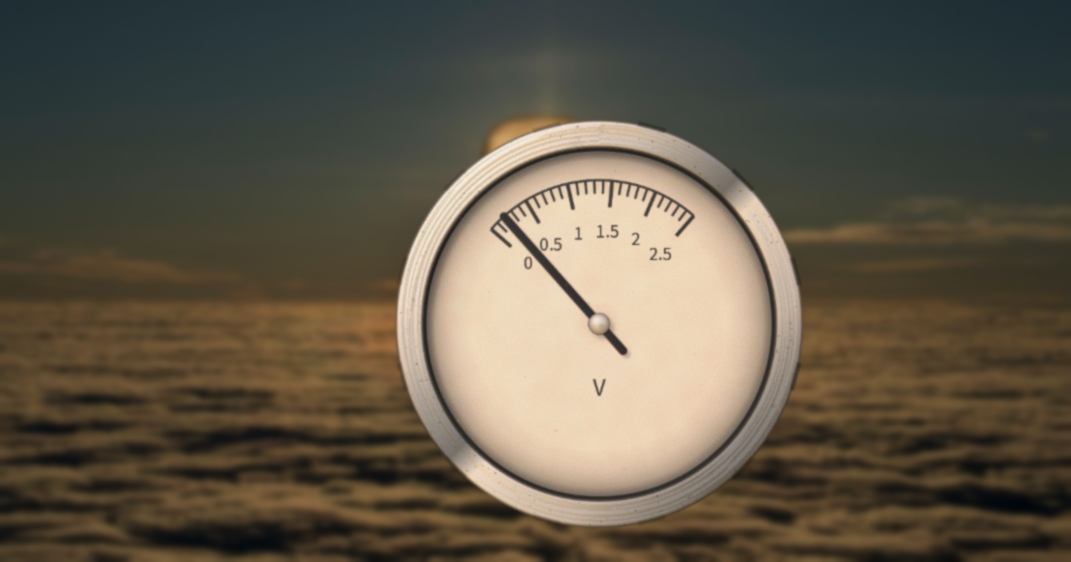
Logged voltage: 0.2 V
